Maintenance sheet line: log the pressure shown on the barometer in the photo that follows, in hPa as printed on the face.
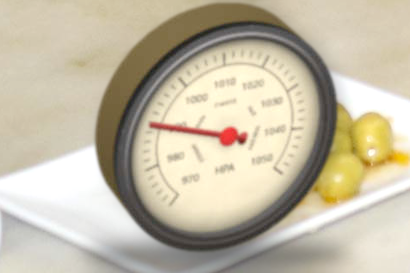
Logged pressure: 990 hPa
